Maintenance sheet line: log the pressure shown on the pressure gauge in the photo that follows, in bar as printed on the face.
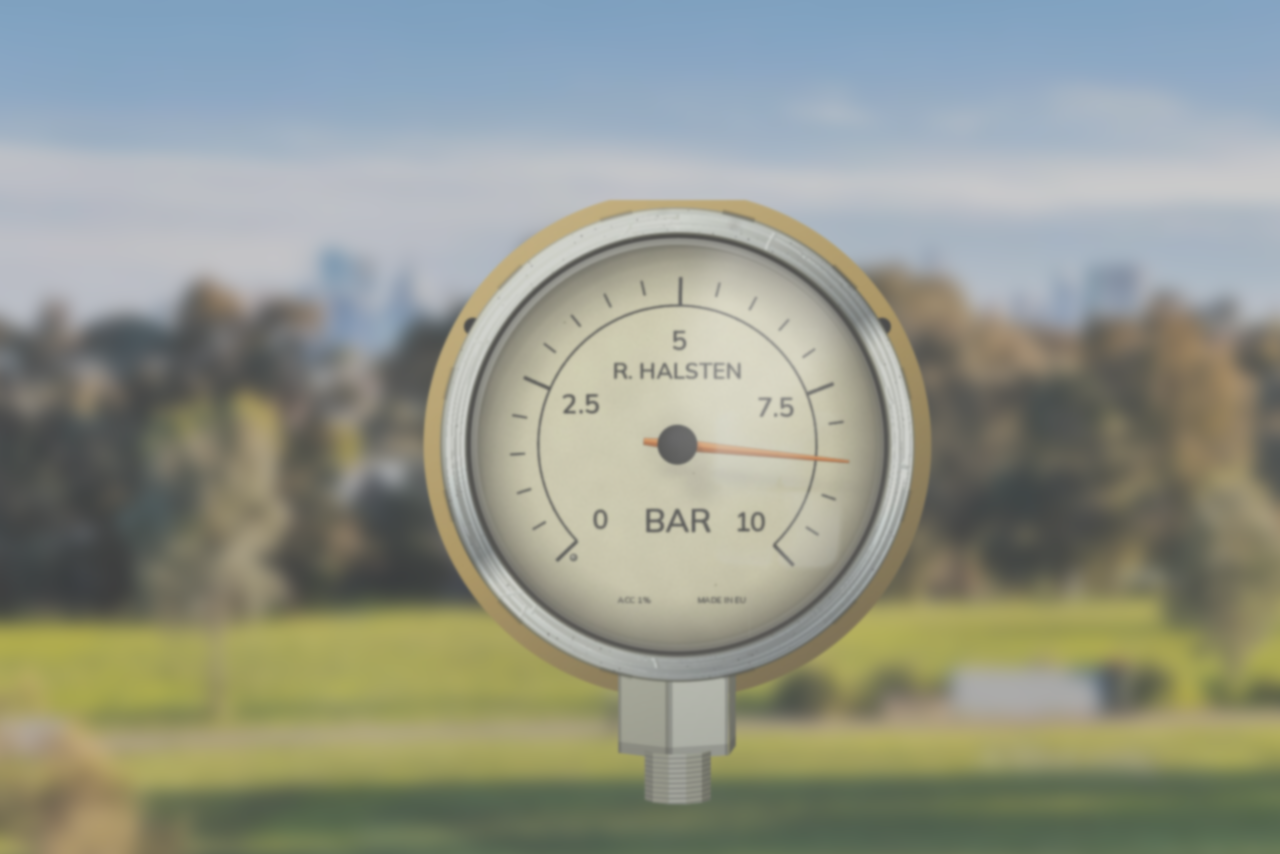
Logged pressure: 8.5 bar
